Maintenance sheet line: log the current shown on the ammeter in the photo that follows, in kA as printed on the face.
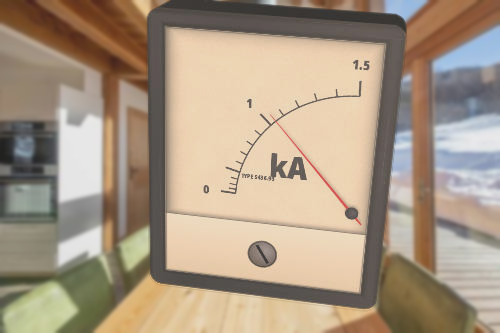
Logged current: 1.05 kA
